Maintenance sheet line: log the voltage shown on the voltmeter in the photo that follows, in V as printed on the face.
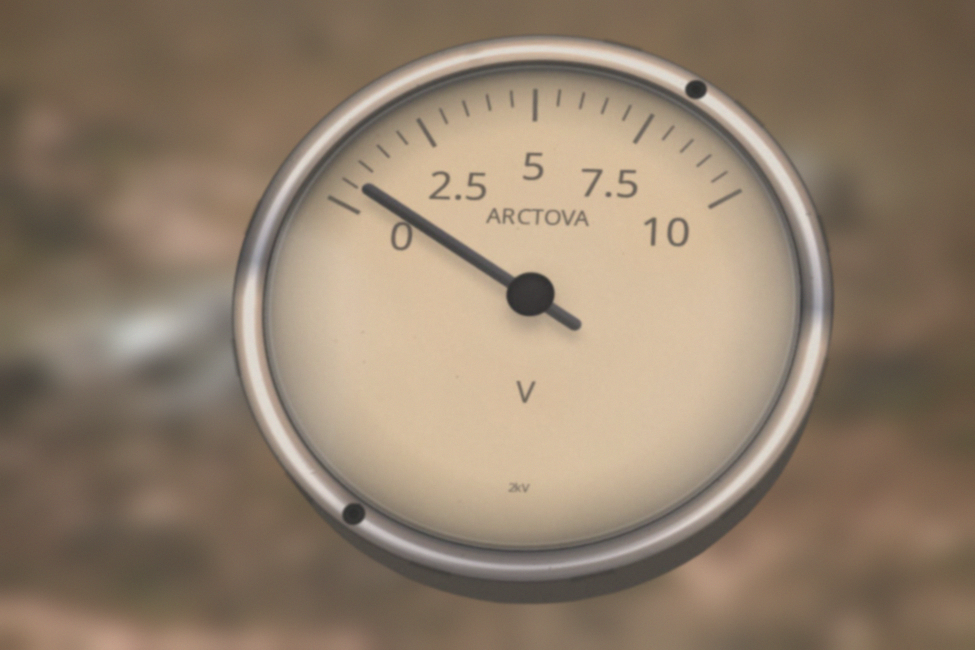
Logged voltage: 0.5 V
